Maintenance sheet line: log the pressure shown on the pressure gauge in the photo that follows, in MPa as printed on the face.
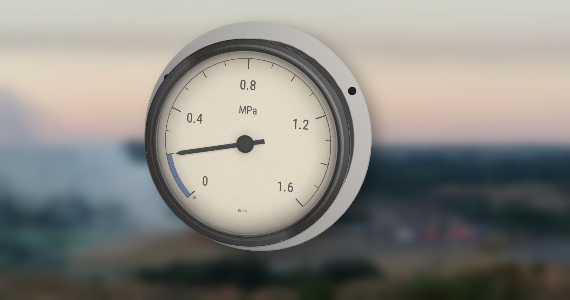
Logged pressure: 0.2 MPa
